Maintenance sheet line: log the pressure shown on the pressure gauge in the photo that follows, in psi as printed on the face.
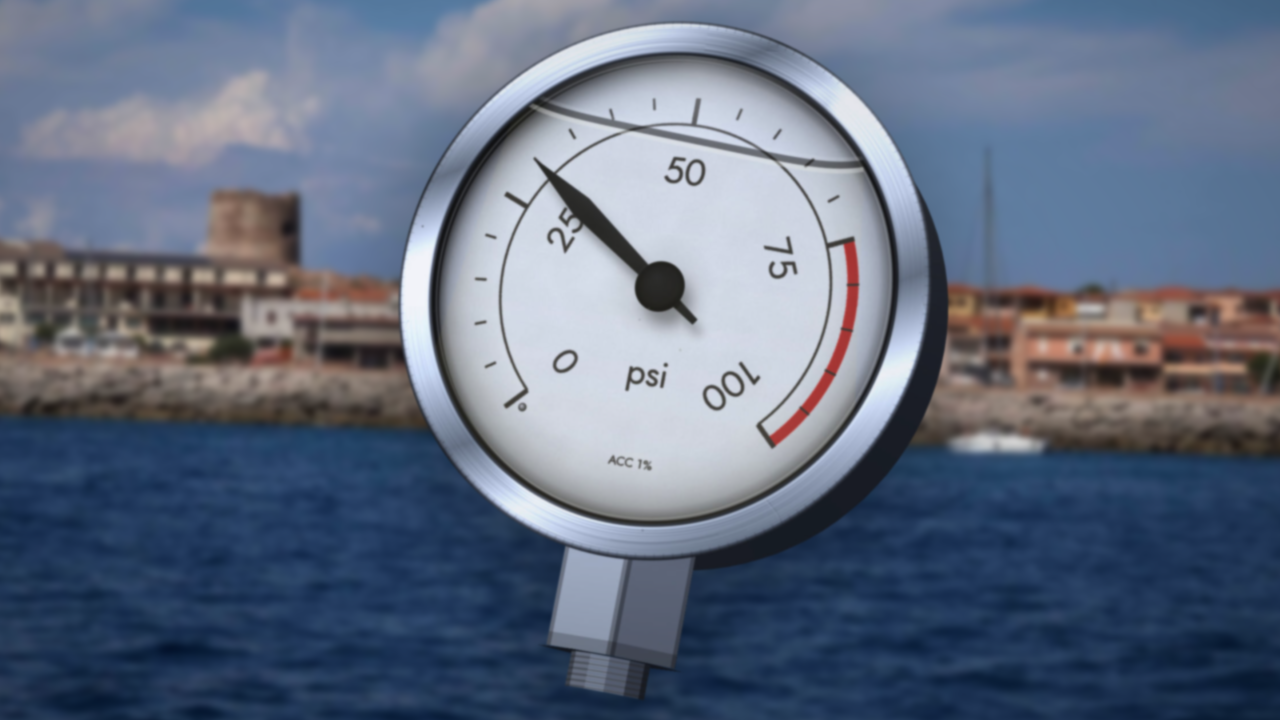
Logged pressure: 30 psi
